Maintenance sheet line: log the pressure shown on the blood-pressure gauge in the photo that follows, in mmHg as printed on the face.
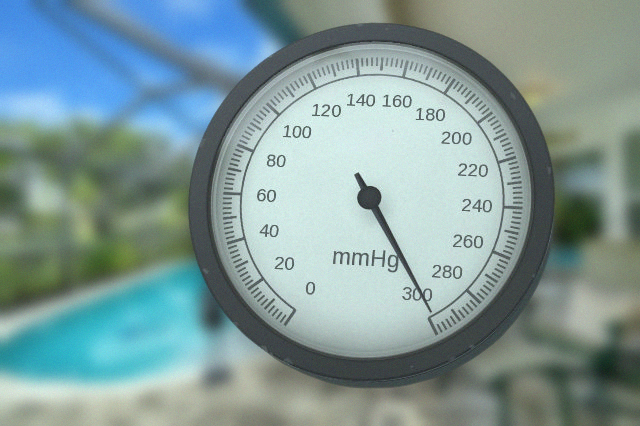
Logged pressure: 298 mmHg
